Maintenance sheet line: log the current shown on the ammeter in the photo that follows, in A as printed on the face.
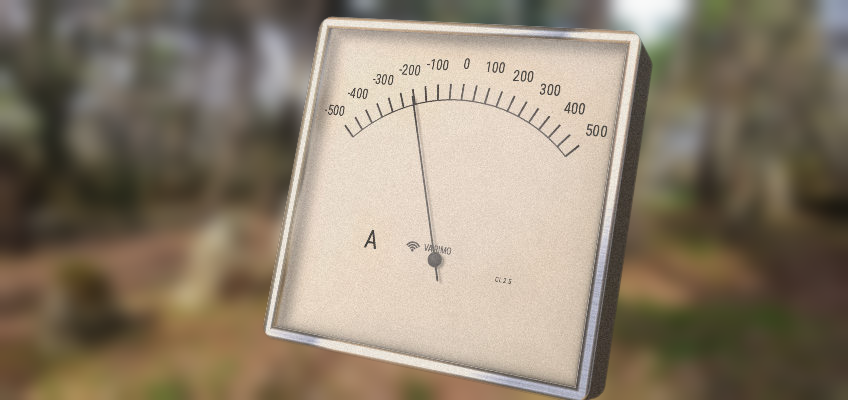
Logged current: -200 A
